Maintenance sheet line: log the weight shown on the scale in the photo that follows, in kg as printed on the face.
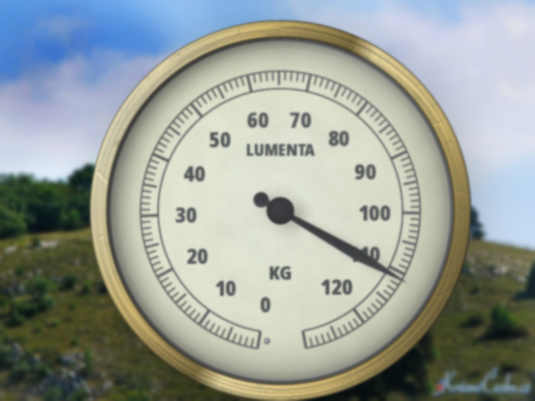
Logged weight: 111 kg
